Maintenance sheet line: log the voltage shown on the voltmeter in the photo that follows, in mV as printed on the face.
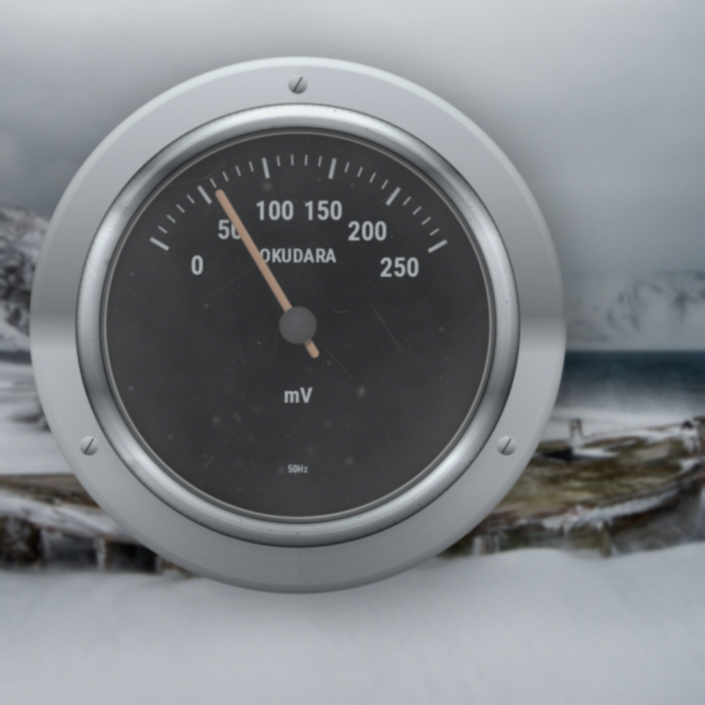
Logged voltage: 60 mV
